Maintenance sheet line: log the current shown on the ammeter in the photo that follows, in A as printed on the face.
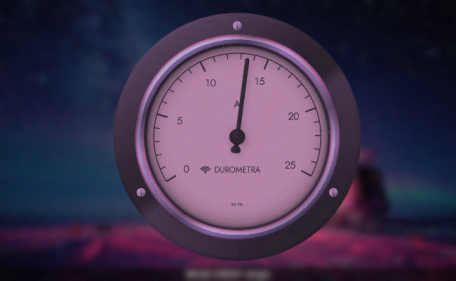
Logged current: 13.5 A
